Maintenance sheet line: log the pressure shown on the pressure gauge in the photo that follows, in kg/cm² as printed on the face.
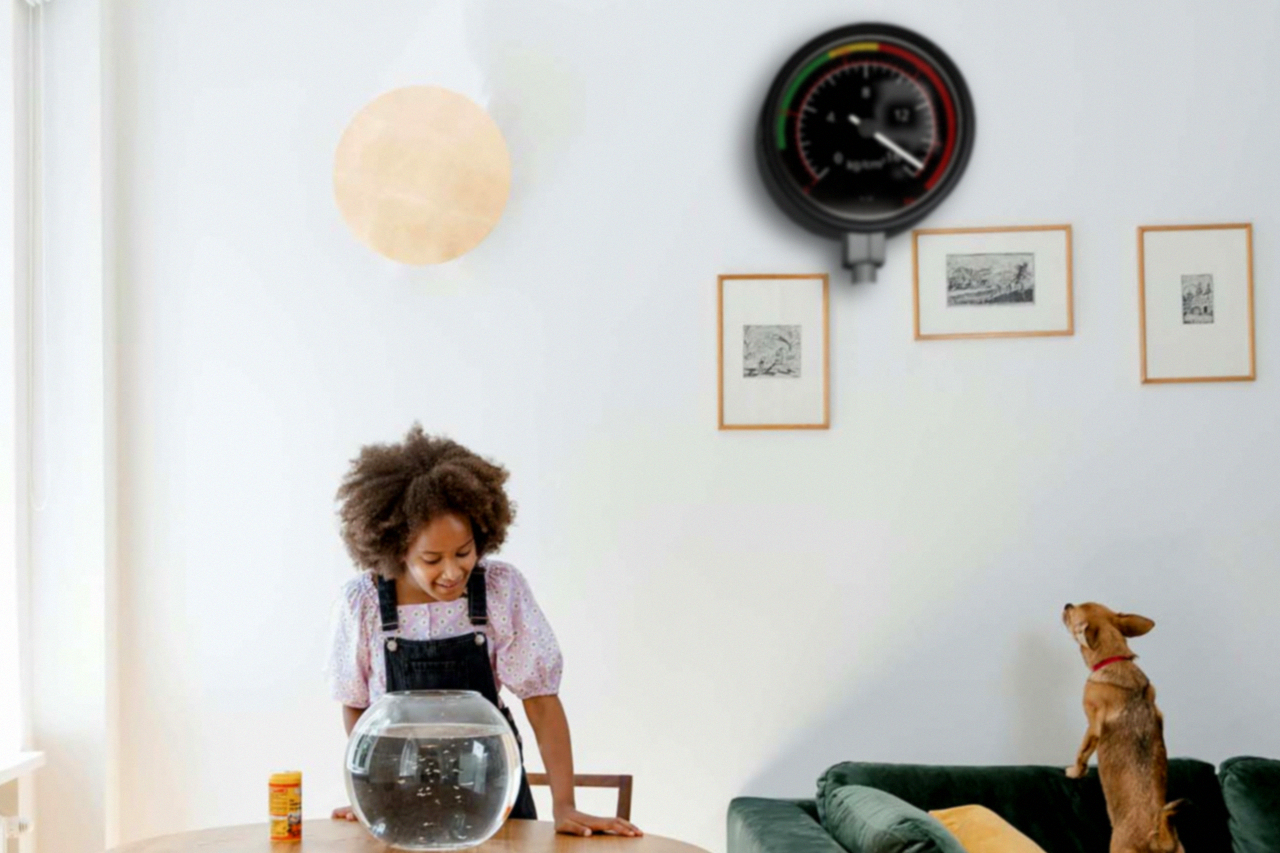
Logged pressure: 15.5 kg/cm²
